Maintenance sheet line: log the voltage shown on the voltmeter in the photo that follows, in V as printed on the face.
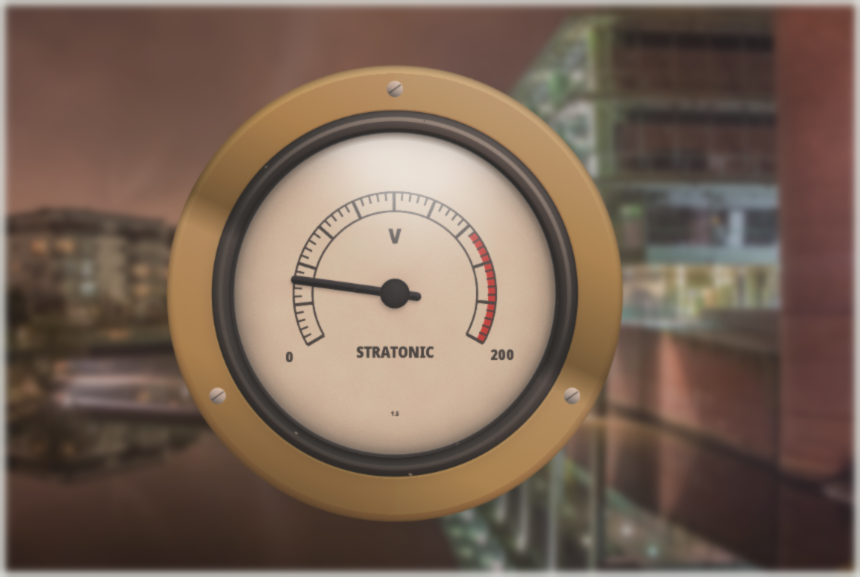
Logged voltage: 32 V
